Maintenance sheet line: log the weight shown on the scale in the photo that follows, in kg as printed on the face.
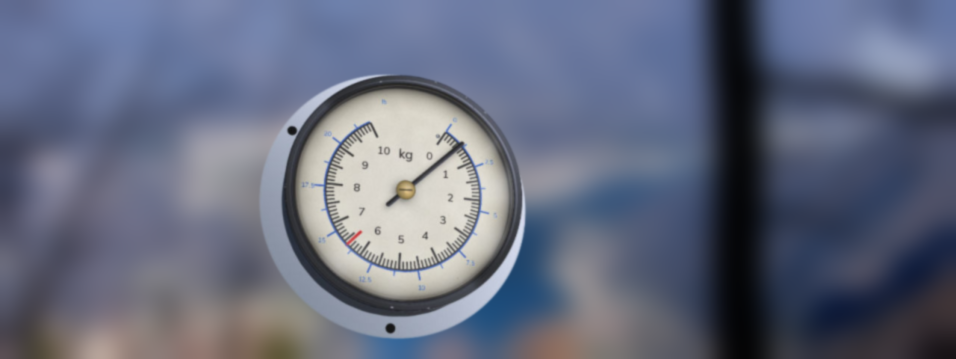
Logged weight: 0.5 kg
